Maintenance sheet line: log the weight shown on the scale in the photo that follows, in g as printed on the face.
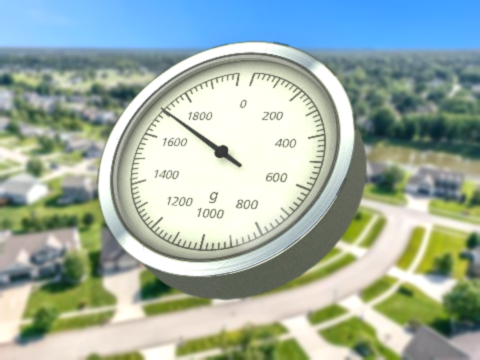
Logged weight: 1700 g
